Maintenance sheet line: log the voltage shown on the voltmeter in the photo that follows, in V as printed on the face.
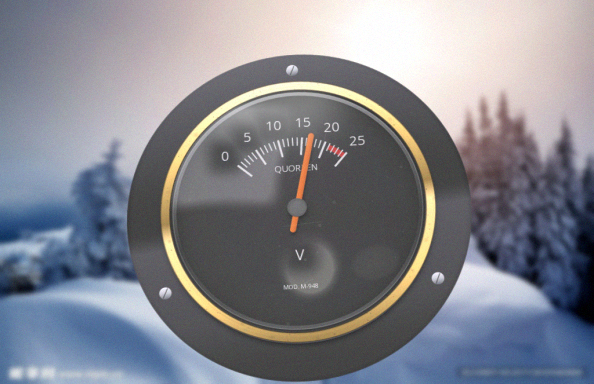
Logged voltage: 17 V
